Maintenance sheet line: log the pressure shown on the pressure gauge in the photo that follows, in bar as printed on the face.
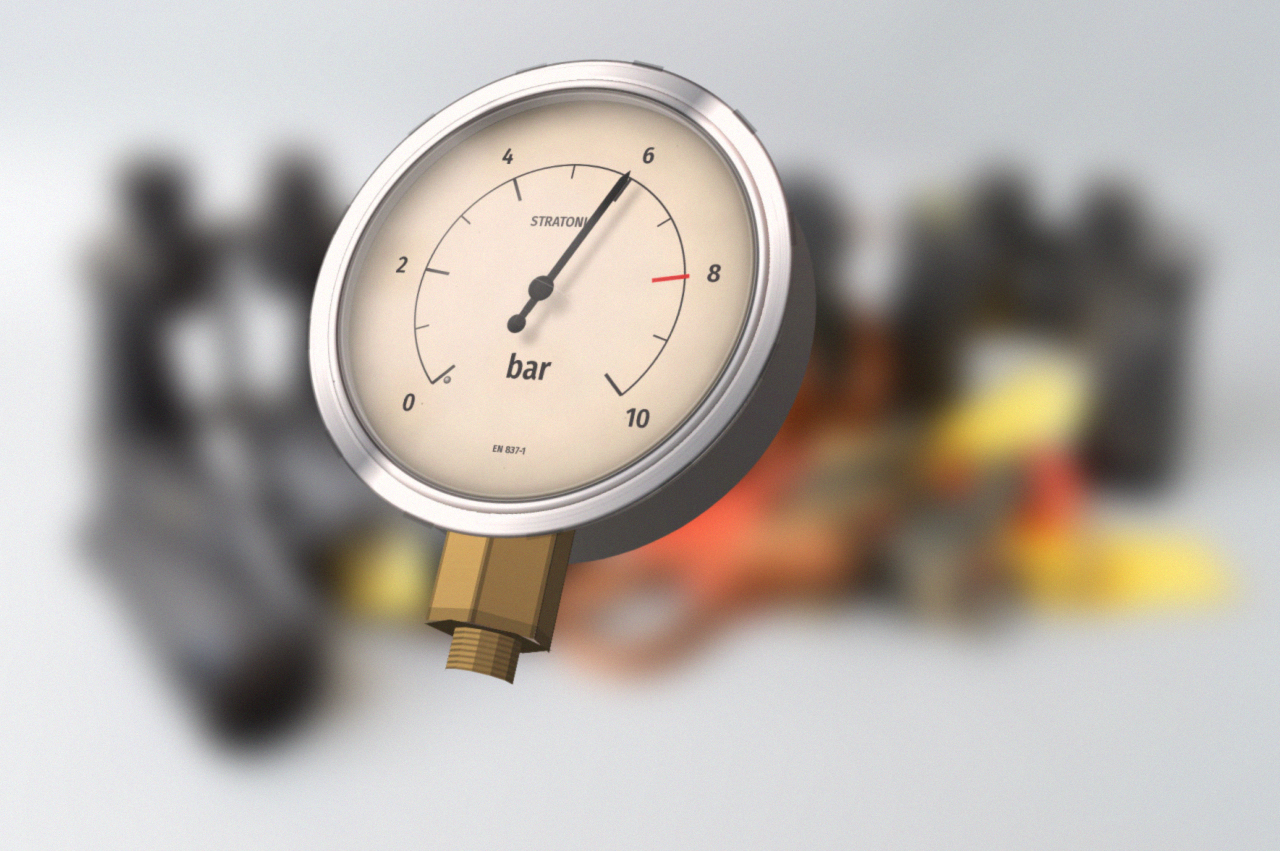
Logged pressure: 6 bar
